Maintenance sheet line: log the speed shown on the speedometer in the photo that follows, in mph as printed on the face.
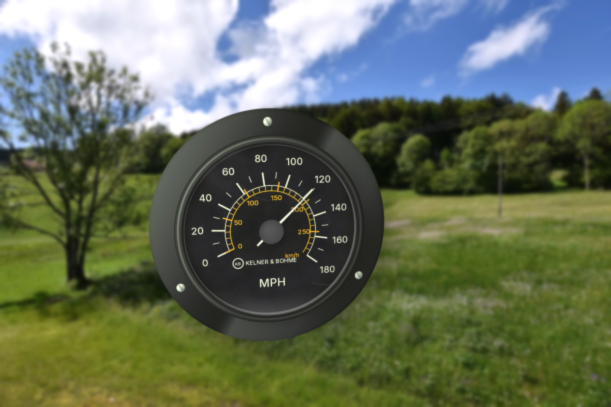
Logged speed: 120 mph
